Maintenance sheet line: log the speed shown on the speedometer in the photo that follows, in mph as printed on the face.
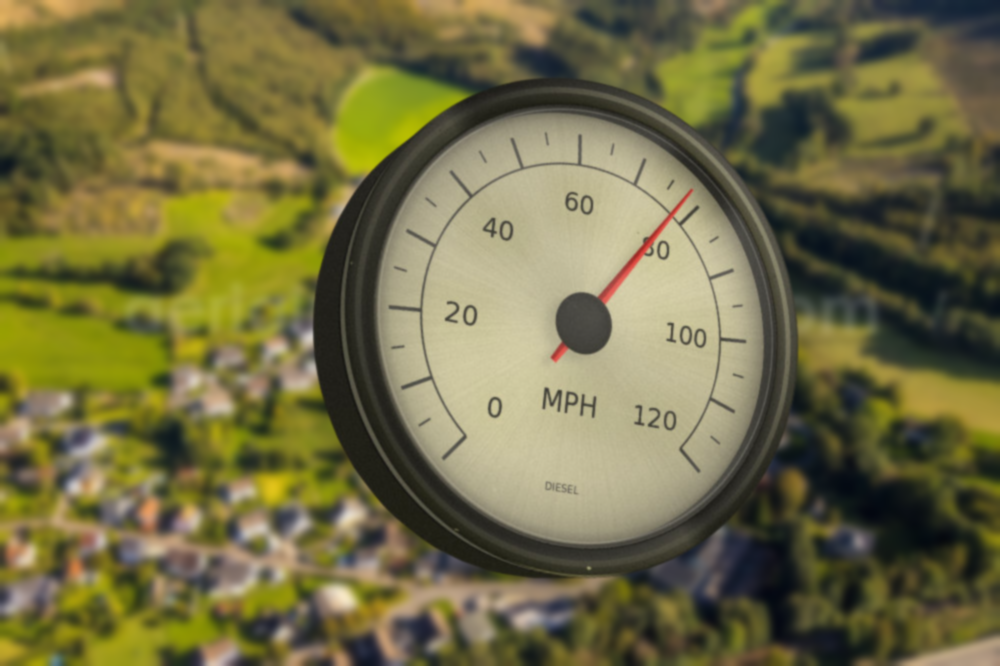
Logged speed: 77.5 mph
